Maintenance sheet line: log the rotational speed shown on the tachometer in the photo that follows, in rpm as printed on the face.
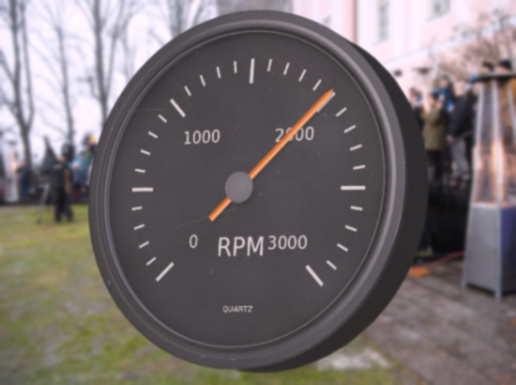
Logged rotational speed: 2000 rpm
